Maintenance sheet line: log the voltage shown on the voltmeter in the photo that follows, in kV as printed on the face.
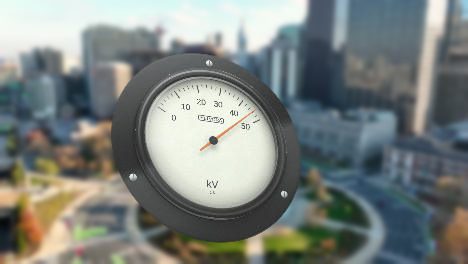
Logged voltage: 46 kV
